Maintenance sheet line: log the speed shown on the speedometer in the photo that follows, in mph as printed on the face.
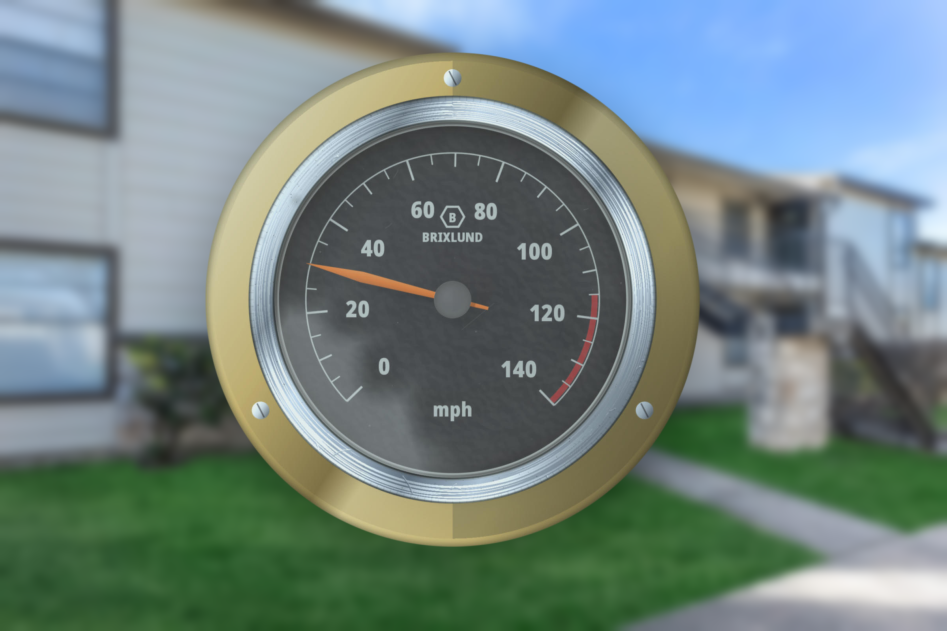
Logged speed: 30 mph
